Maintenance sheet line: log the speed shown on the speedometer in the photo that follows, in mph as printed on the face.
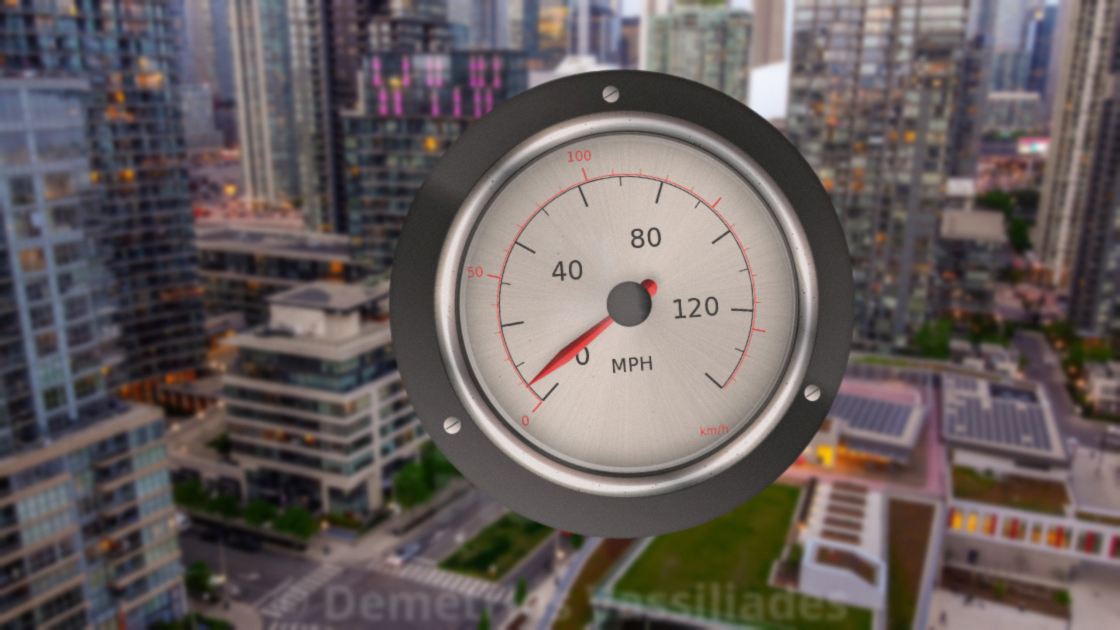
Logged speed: 5 mph
